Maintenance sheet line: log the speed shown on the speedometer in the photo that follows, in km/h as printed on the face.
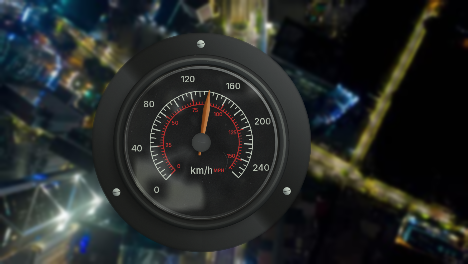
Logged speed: 140 km/h
